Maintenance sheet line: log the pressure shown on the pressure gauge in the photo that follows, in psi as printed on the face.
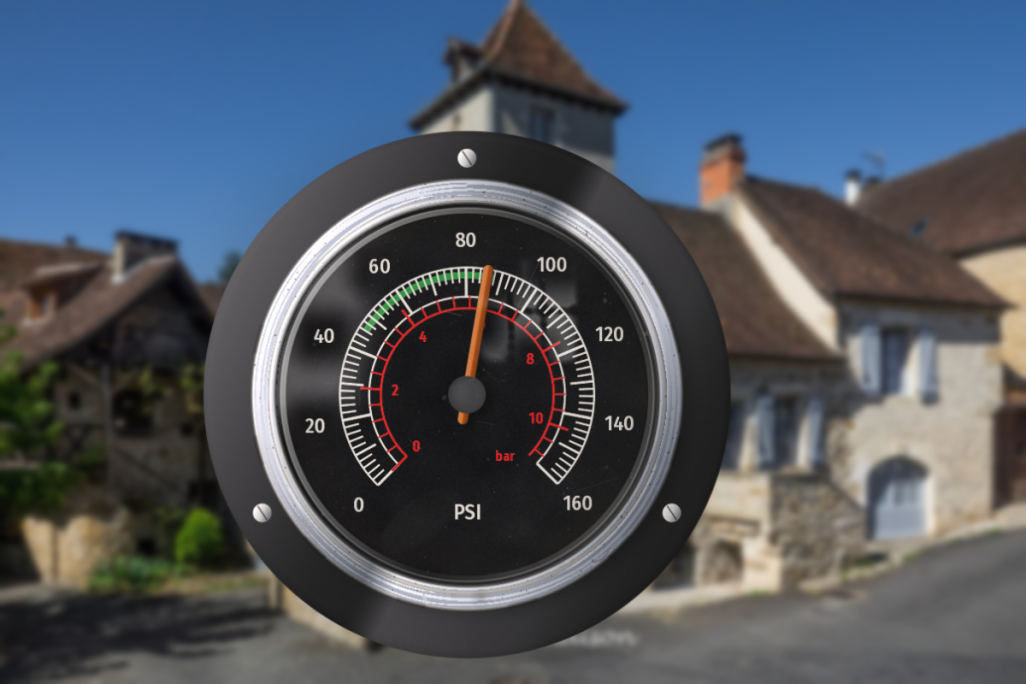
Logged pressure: 86 psi
